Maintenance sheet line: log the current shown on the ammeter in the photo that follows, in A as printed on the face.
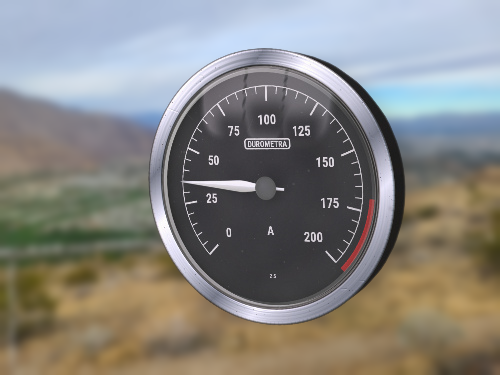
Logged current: 35 A
